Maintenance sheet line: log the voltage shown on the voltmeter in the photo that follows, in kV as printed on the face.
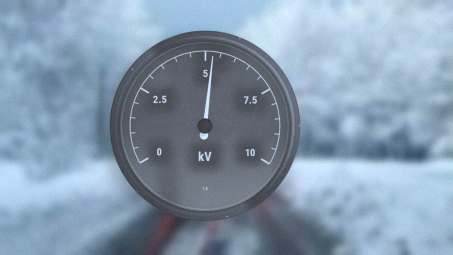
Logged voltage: 5.25 kV
